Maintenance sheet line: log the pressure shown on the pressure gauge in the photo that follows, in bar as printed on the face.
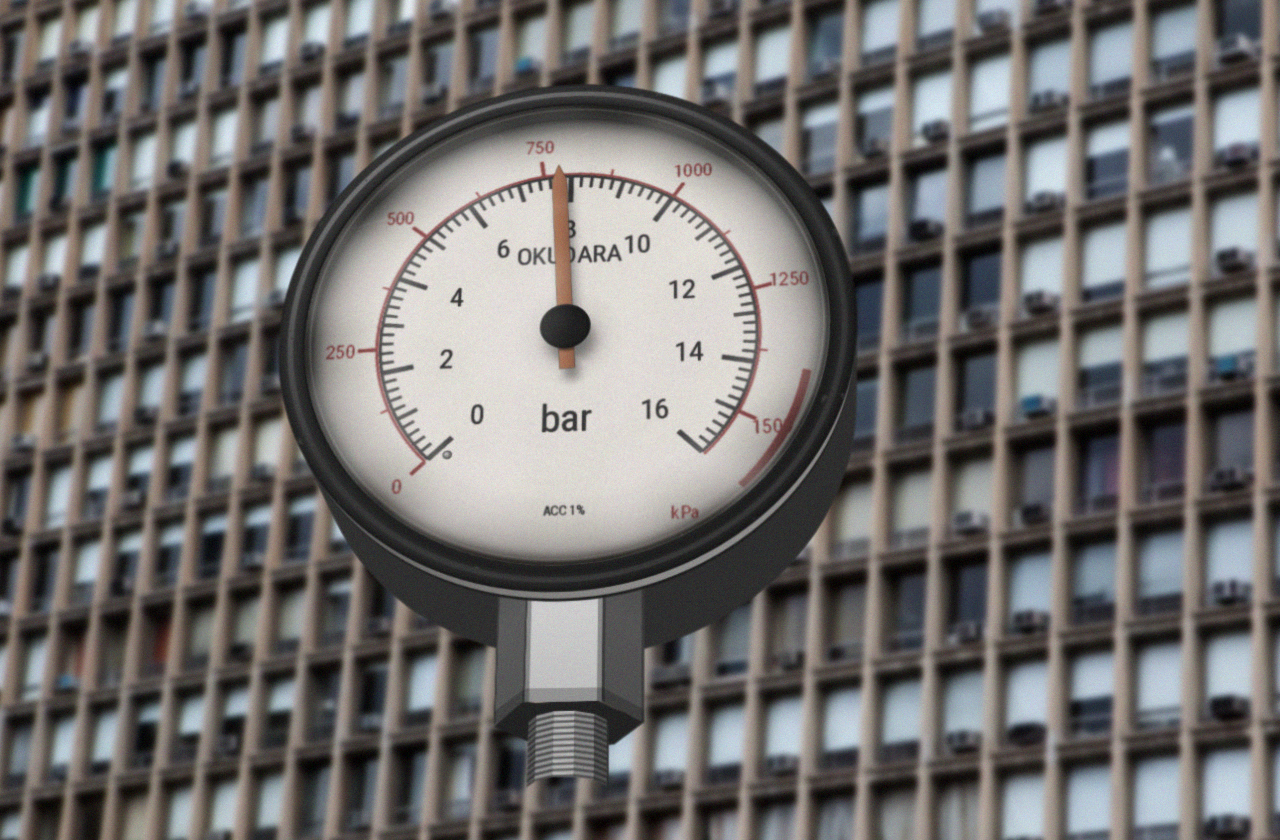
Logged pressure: 7.8 bar
